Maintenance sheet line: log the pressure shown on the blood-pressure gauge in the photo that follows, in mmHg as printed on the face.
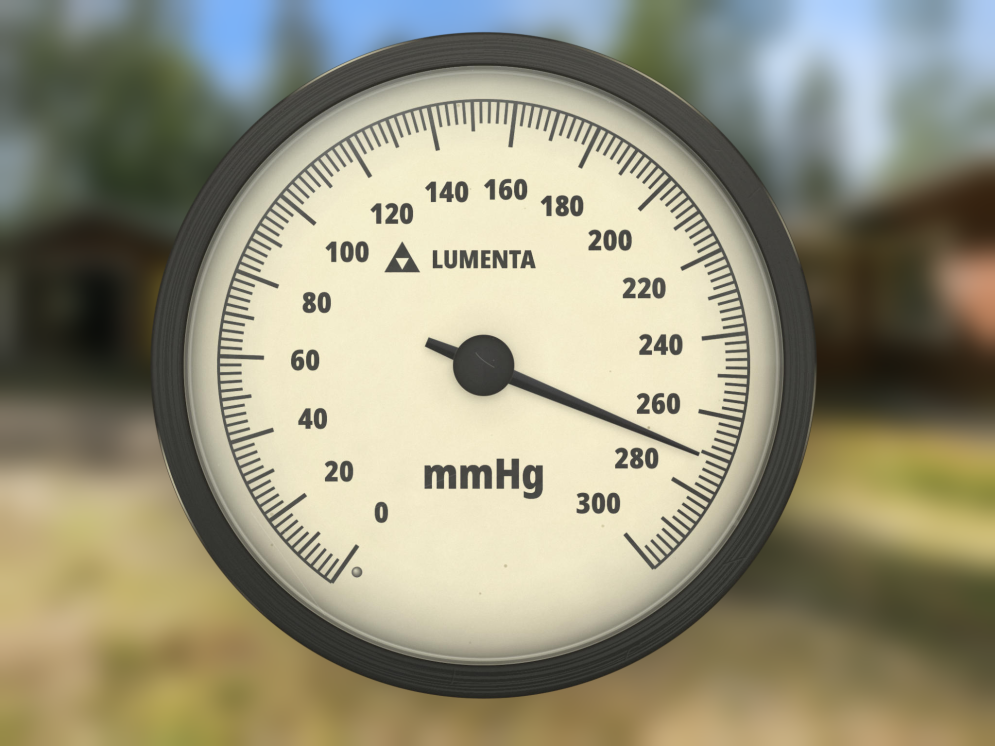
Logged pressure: 271 mmHg
